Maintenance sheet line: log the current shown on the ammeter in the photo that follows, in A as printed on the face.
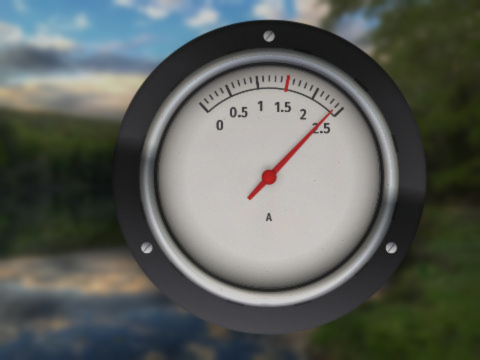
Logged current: 2.4 A
